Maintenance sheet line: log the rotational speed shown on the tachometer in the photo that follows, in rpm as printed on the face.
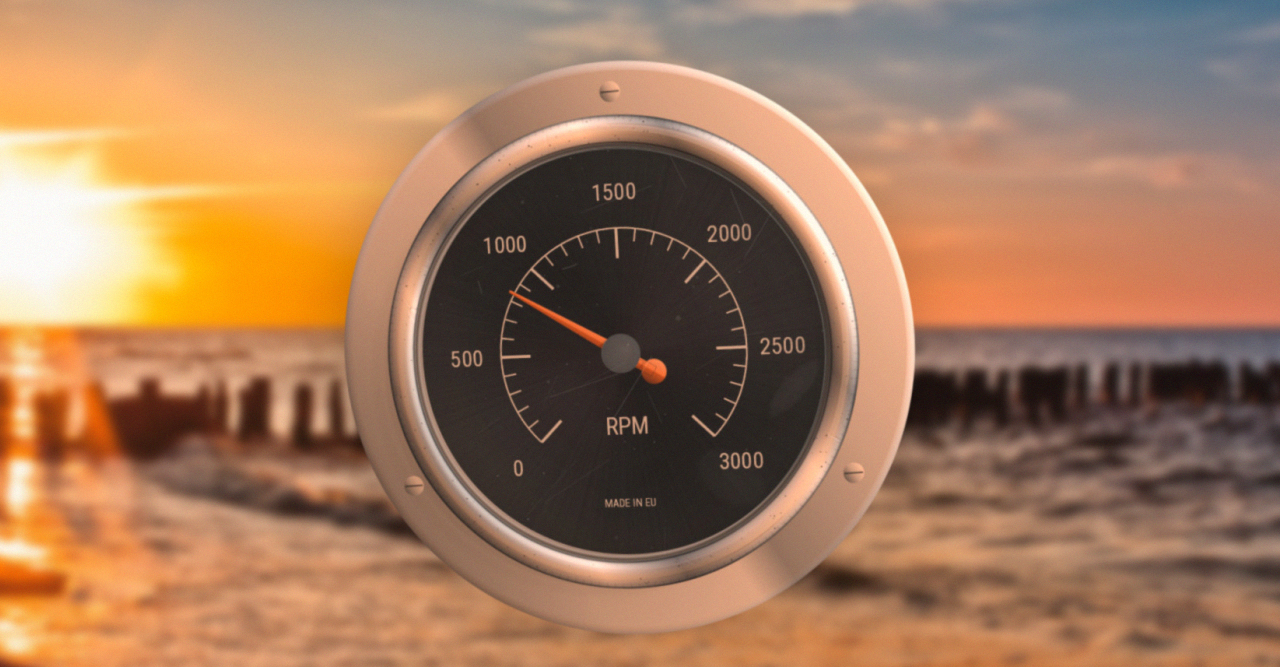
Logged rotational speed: 850 rpm
